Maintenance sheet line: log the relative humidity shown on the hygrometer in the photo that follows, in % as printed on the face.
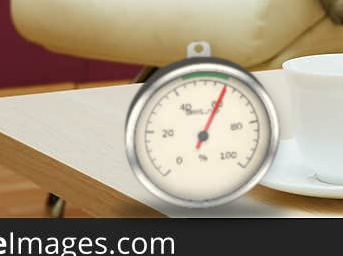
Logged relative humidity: 60 %
